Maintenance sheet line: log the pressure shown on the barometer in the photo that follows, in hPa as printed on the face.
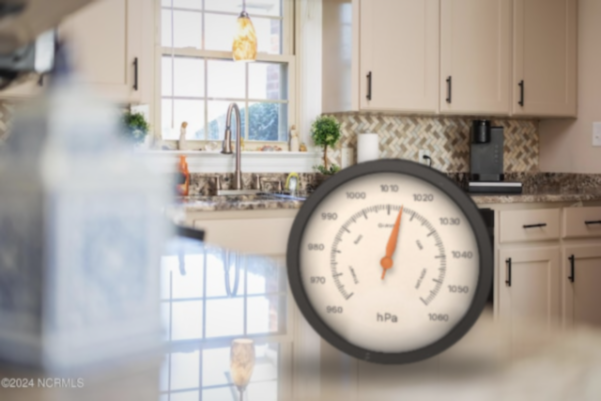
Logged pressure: 1015 hPa
